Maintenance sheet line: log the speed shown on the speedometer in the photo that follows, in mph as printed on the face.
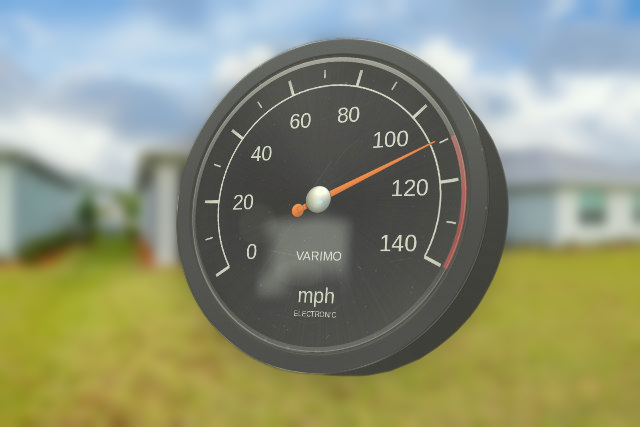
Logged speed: 110 mph
